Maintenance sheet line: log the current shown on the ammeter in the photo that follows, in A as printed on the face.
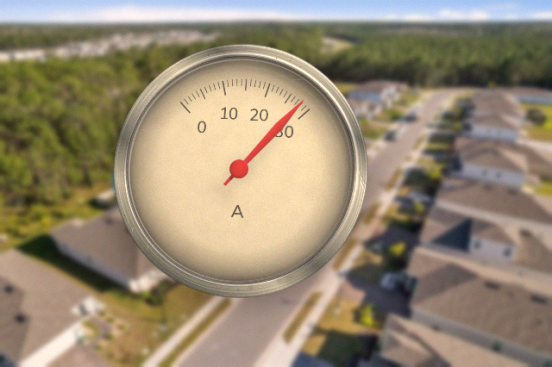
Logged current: 28 A
